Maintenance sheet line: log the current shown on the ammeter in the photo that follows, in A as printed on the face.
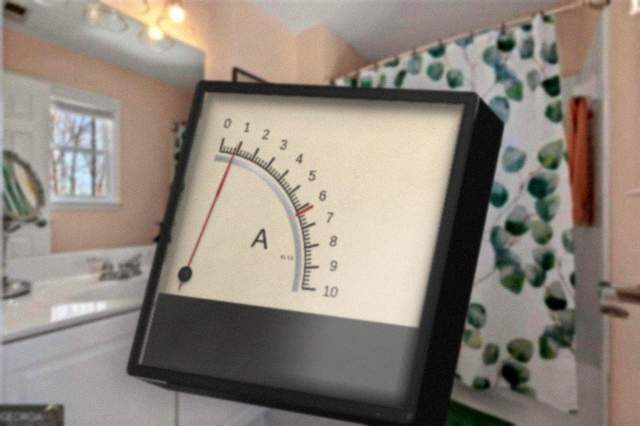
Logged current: 1 A
